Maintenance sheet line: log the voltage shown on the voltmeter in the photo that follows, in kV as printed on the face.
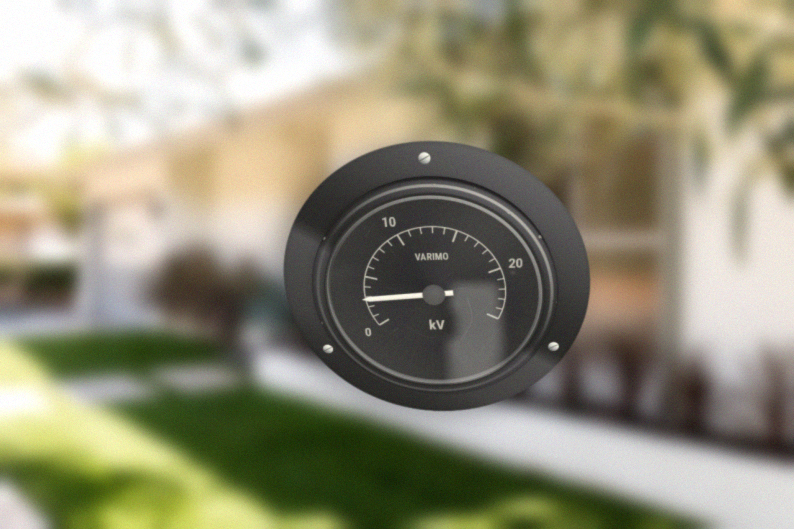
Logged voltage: 3 kV
